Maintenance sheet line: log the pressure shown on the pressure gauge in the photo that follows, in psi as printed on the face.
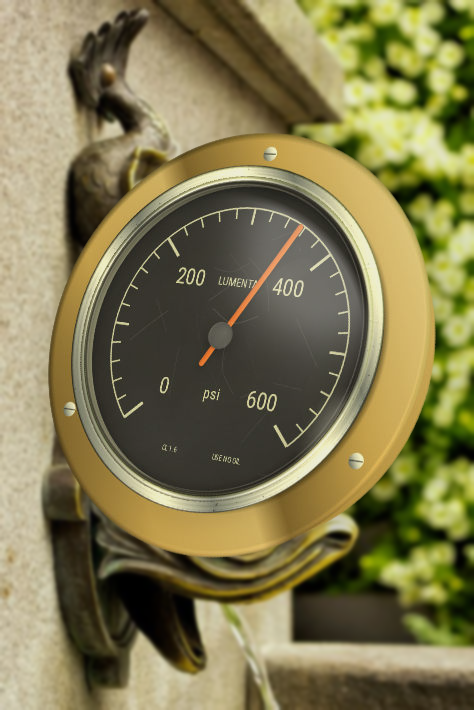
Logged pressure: 360 psi
